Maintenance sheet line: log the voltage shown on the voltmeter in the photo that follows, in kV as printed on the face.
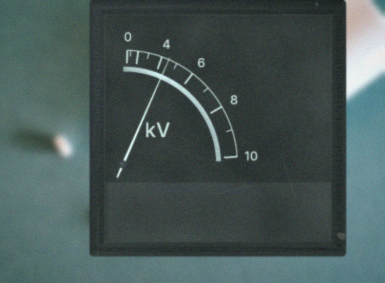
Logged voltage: 4.5 kV
